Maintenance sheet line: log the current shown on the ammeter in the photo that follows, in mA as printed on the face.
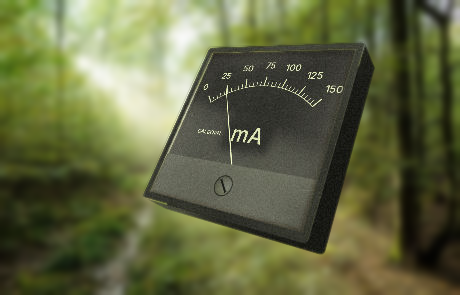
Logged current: 25 mA
